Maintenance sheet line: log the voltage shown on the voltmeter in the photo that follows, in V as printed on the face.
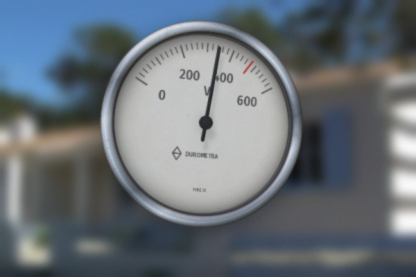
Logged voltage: 340 V
